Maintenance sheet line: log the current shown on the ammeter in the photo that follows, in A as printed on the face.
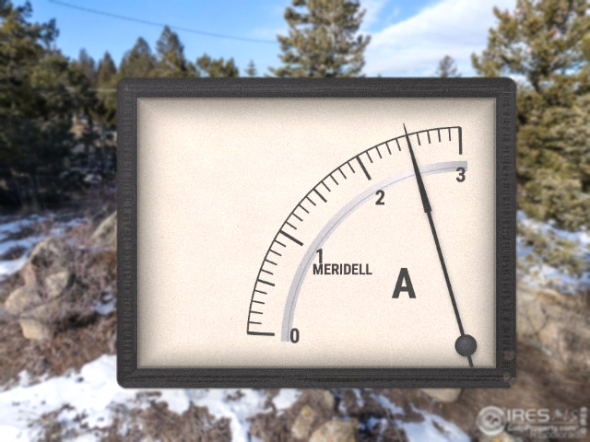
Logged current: 2.5 A
